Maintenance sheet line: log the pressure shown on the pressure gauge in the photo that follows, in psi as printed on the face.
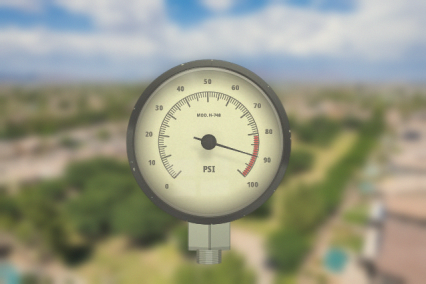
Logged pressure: 90 psi
